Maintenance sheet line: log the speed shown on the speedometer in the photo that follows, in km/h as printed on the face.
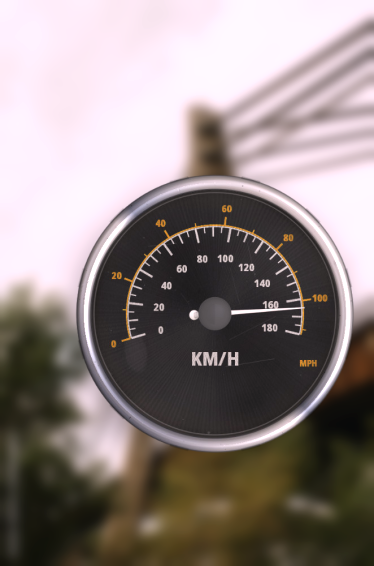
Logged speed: 165 km/h
